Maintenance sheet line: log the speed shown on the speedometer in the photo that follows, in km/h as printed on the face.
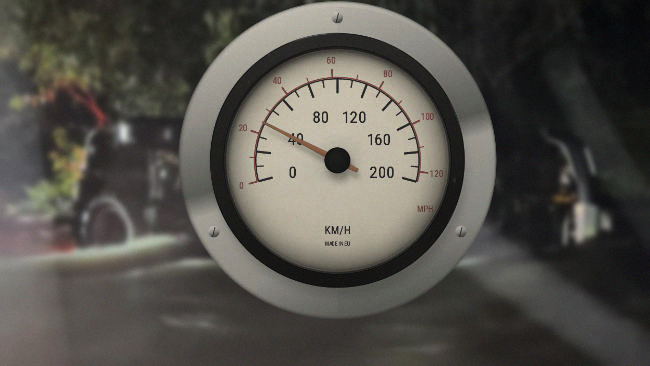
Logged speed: 40 km/h
